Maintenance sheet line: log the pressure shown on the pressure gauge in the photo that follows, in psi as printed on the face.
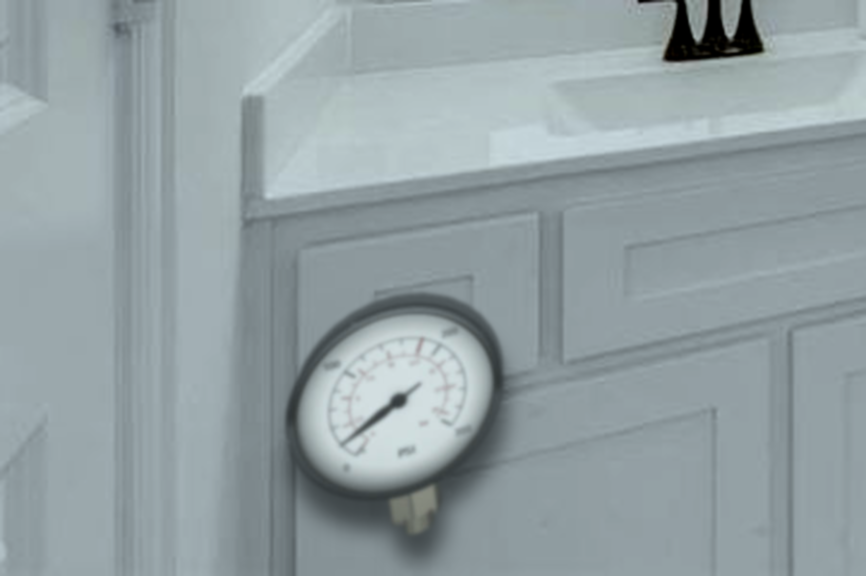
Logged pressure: 20 psi
